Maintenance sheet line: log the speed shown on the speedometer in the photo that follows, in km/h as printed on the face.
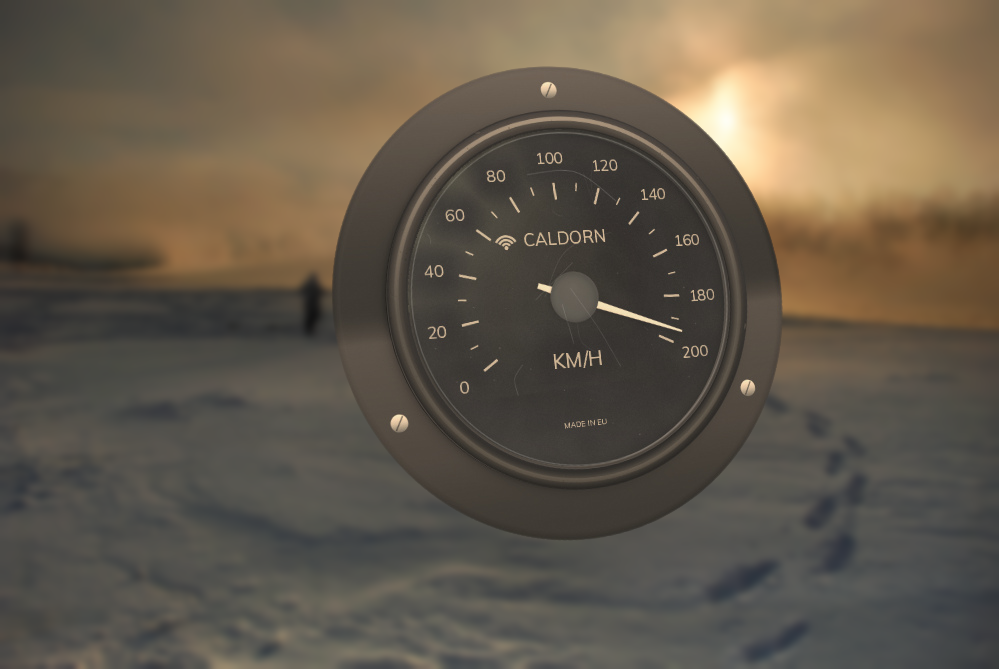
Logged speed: 195 km/h
